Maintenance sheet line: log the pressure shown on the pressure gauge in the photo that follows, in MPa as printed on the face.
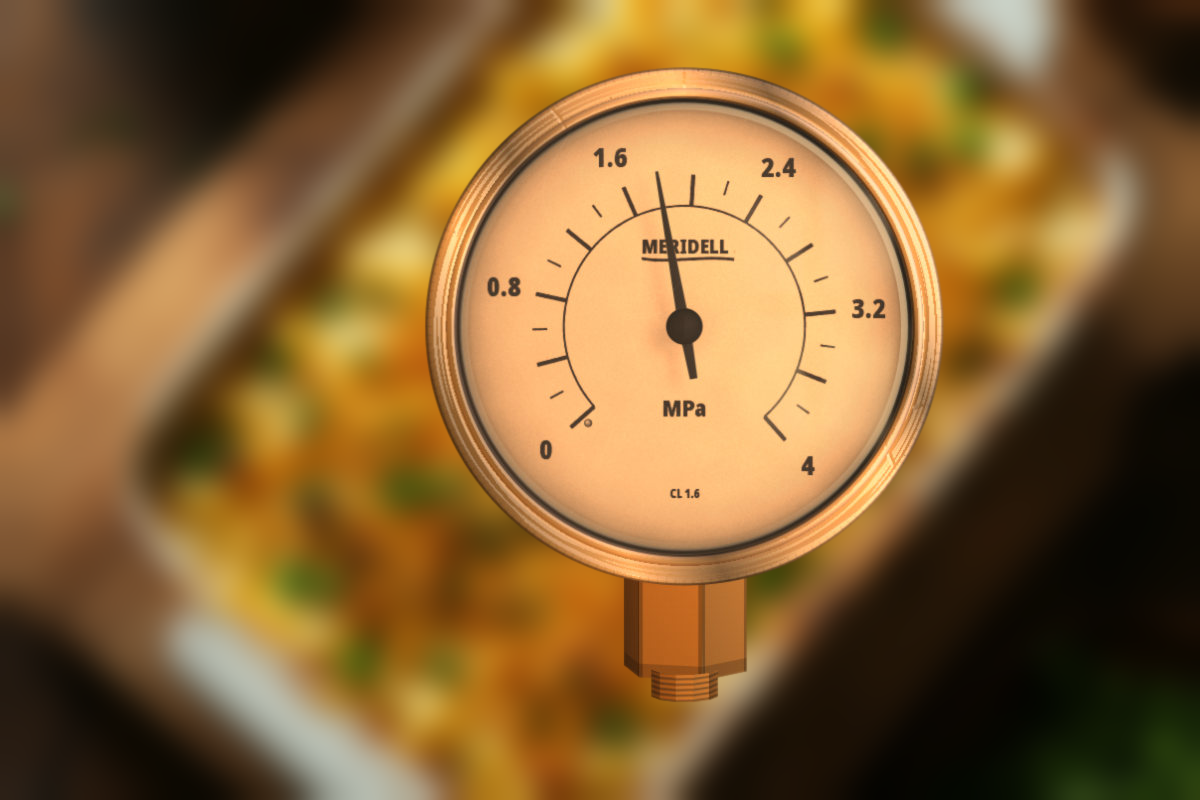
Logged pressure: 1.8 MPa
